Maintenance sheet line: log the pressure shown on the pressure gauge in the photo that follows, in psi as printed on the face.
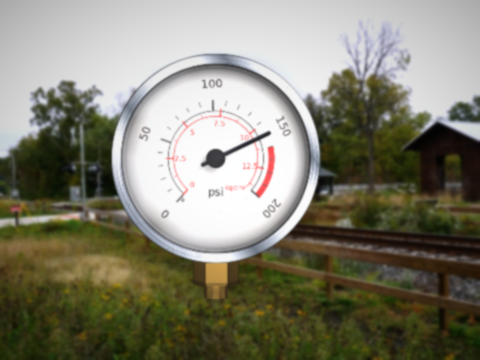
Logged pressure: 150 psi
